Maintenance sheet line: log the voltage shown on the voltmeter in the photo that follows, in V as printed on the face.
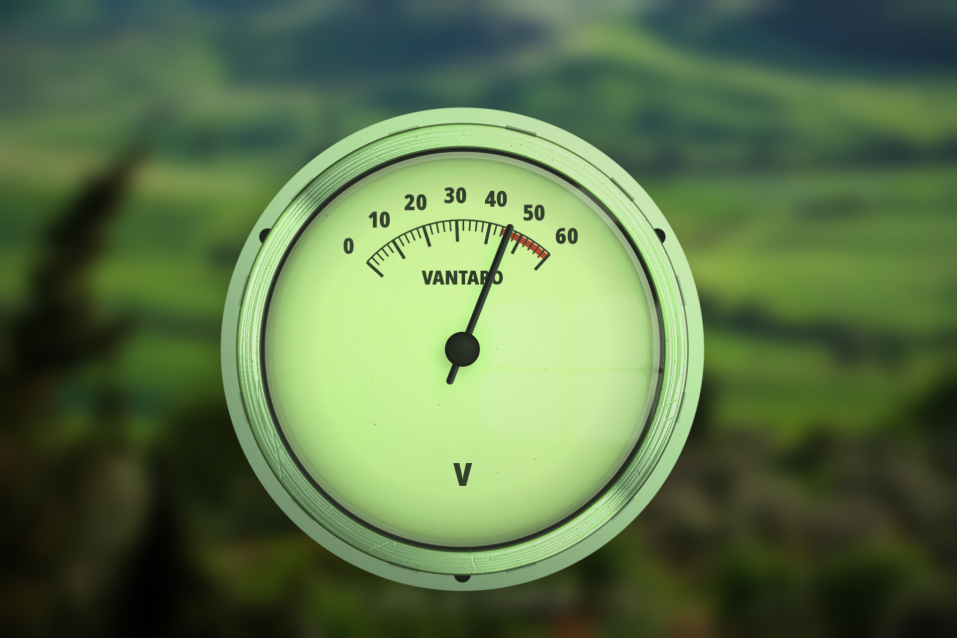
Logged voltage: 46 V
